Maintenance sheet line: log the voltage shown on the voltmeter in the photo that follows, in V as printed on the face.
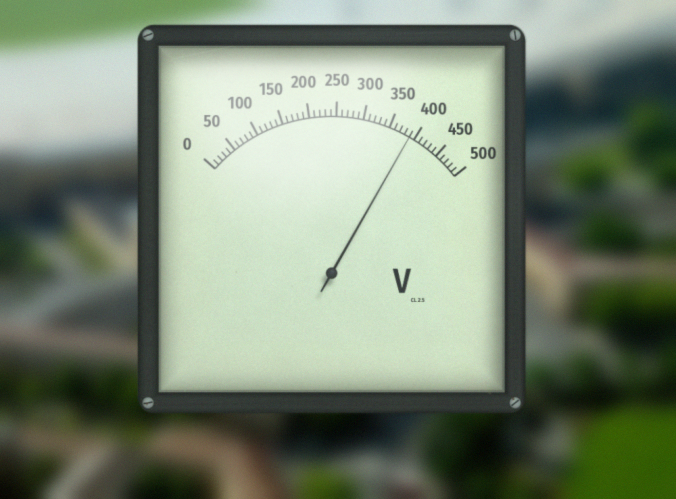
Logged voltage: 390 V
